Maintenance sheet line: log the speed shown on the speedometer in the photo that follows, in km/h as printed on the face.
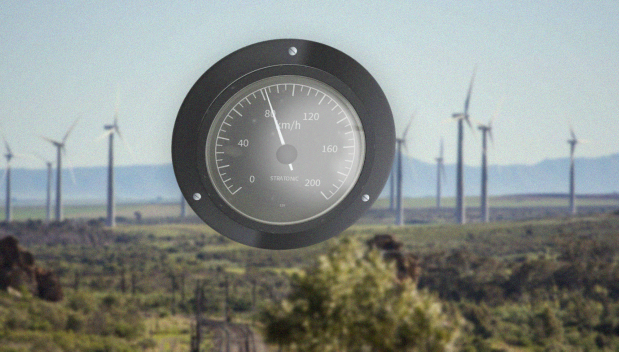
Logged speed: 82.5 km/h
